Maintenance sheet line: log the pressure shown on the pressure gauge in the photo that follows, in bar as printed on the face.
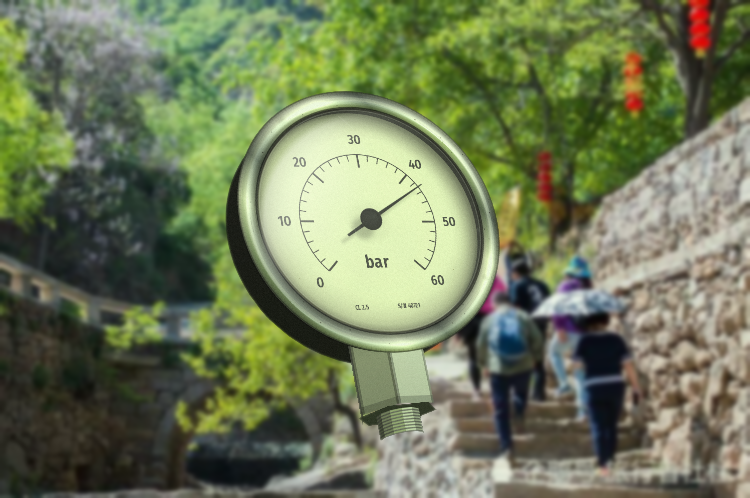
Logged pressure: 43 bar
